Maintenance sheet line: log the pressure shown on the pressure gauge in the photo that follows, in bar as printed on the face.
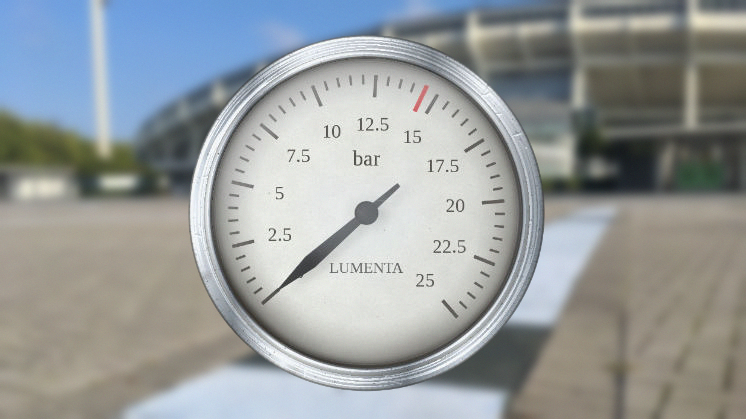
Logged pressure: 0 bar
